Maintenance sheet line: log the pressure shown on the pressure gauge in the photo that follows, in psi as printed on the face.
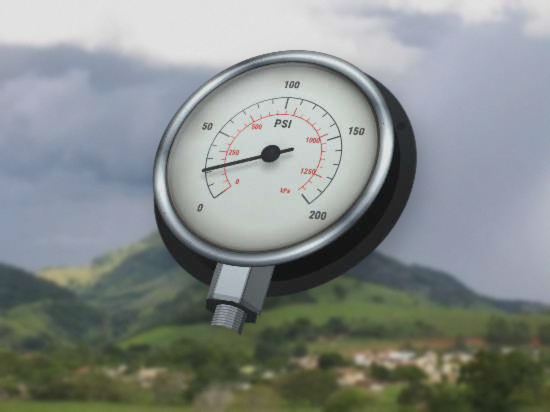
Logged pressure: 20 psi
